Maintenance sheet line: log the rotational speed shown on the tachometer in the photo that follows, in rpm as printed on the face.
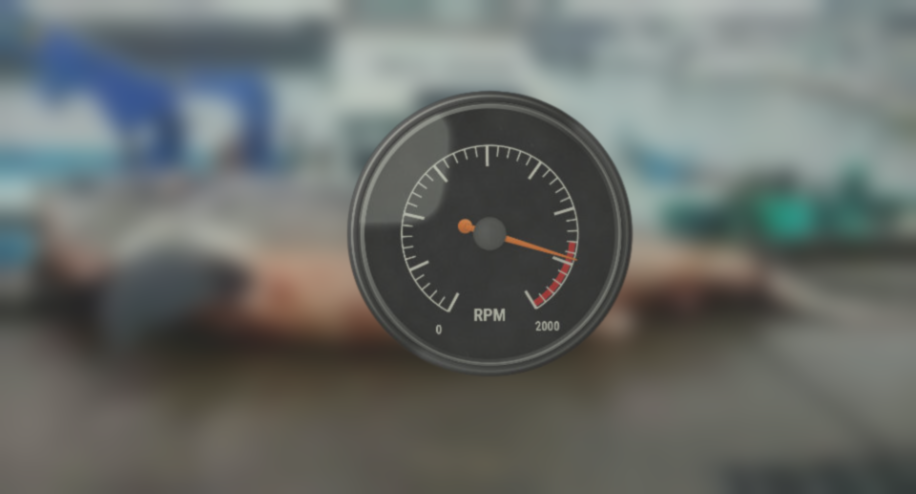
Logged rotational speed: 1725 rpm
